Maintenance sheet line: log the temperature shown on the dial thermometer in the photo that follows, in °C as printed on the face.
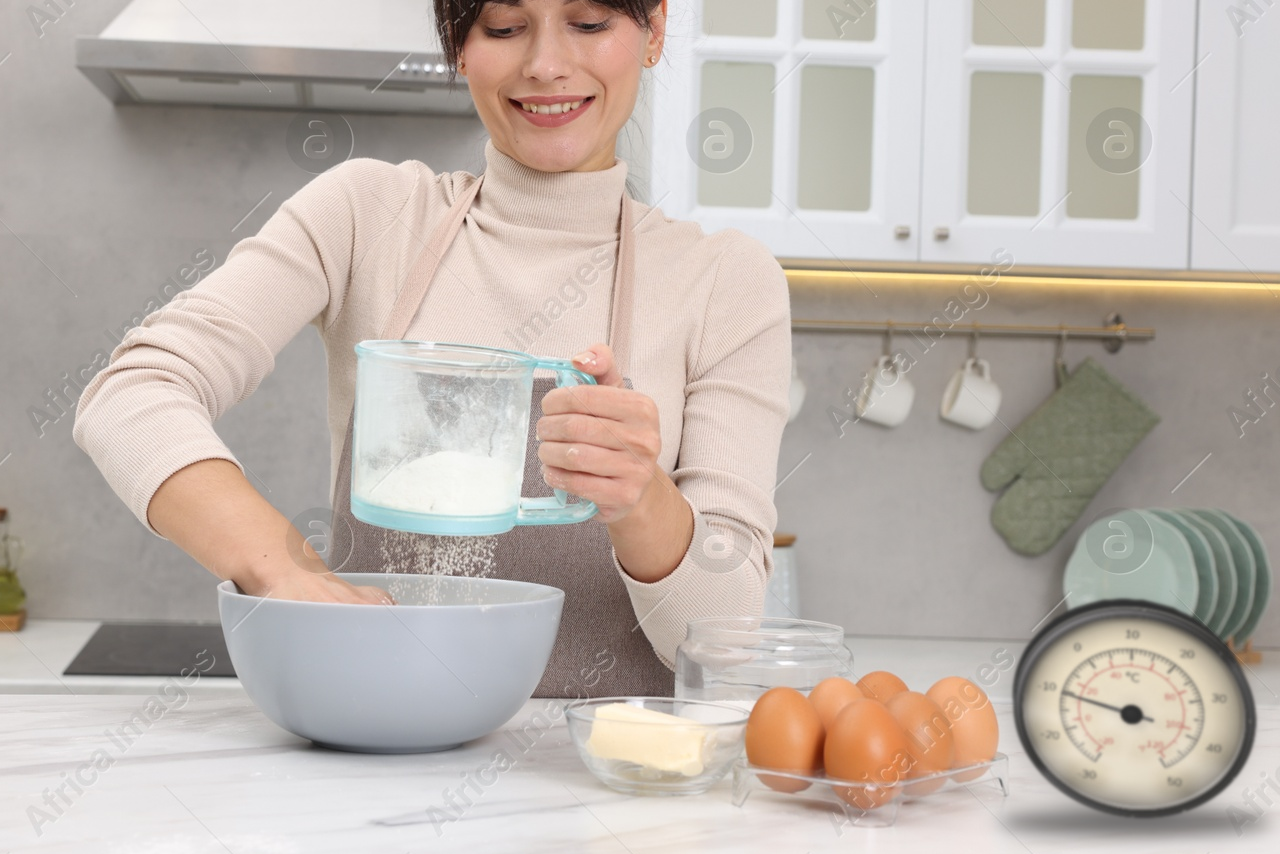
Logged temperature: -10 °C
